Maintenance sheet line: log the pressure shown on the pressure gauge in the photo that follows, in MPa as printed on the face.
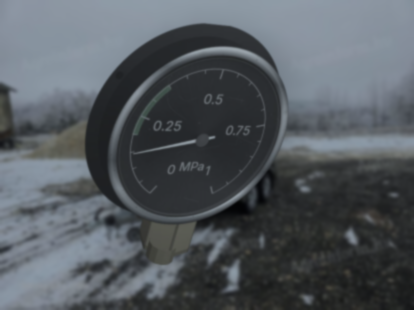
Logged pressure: 0.15 MPa
